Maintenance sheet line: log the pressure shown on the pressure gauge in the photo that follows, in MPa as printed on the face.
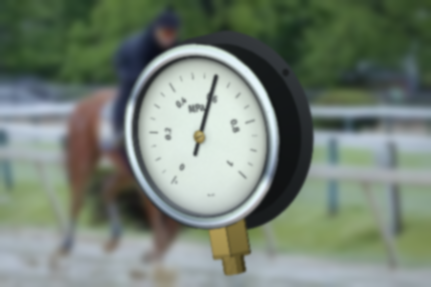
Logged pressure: 0.6 MPa
